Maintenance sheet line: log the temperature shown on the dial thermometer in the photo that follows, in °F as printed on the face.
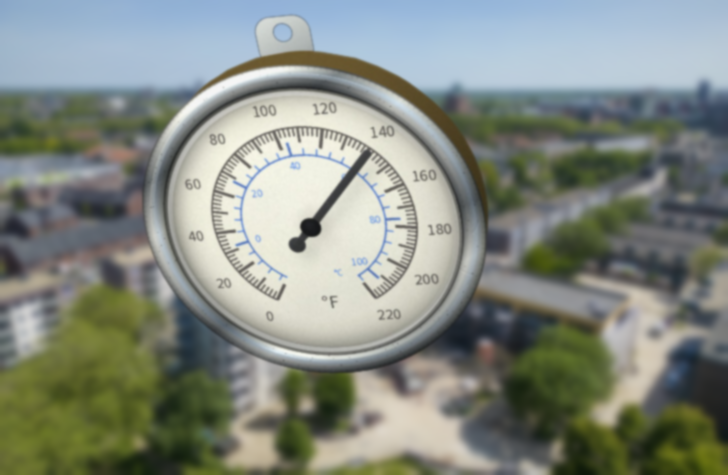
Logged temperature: 140 °F
